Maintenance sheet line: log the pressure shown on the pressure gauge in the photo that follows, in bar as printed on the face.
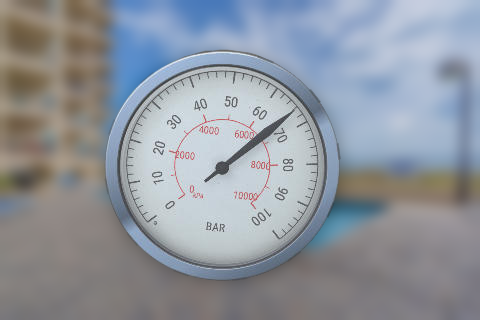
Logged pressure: 66 bar
